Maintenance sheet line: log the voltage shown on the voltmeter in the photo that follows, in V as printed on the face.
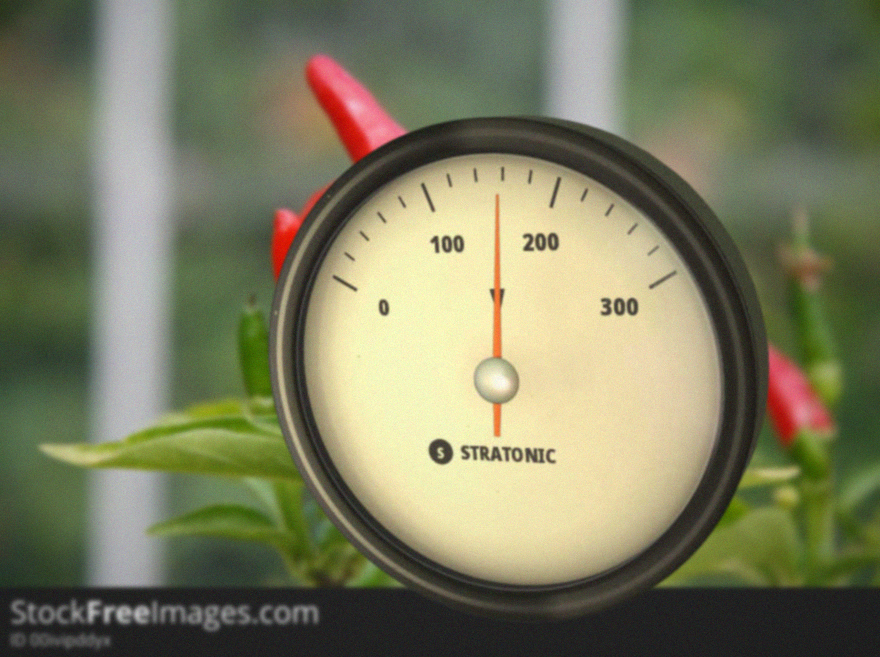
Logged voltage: 160 V
